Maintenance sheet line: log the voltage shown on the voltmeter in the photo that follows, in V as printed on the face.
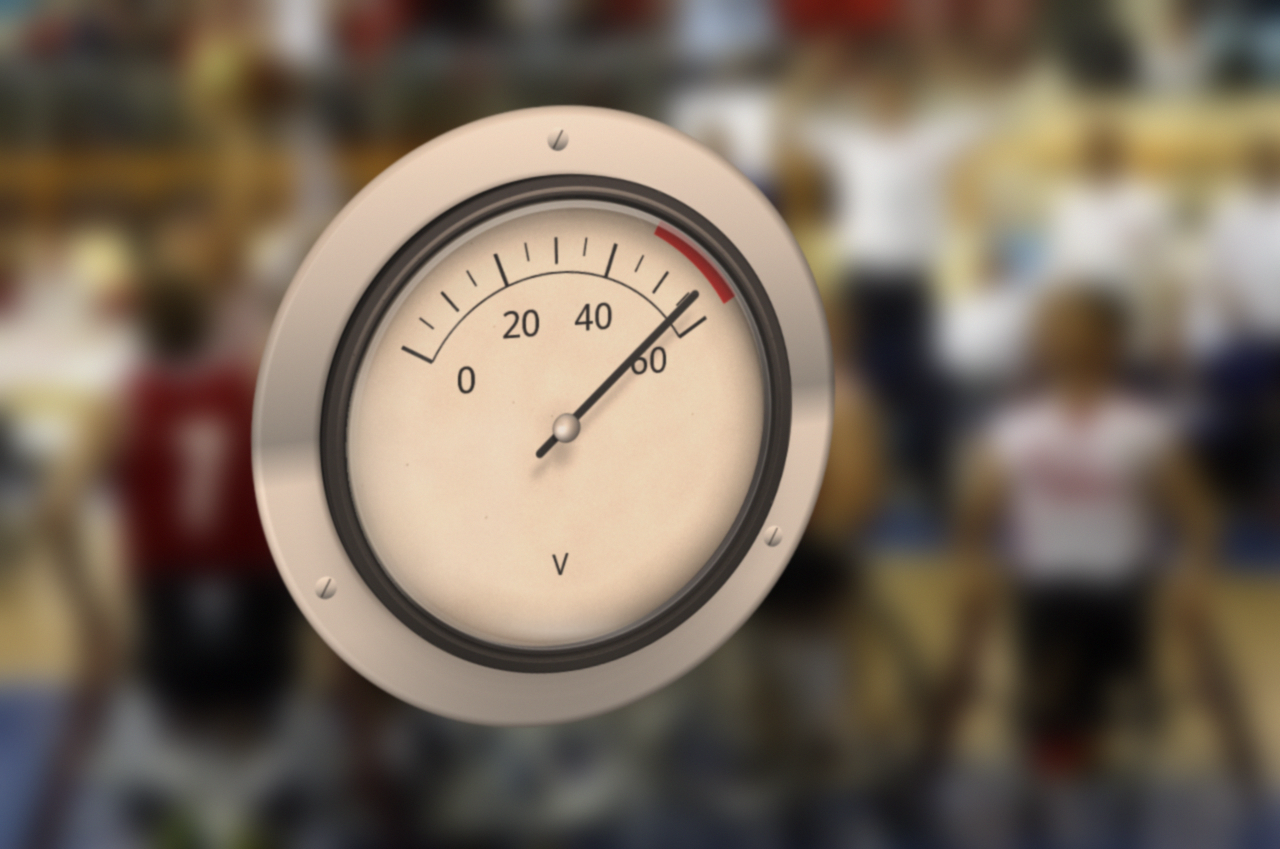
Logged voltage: 55 V
